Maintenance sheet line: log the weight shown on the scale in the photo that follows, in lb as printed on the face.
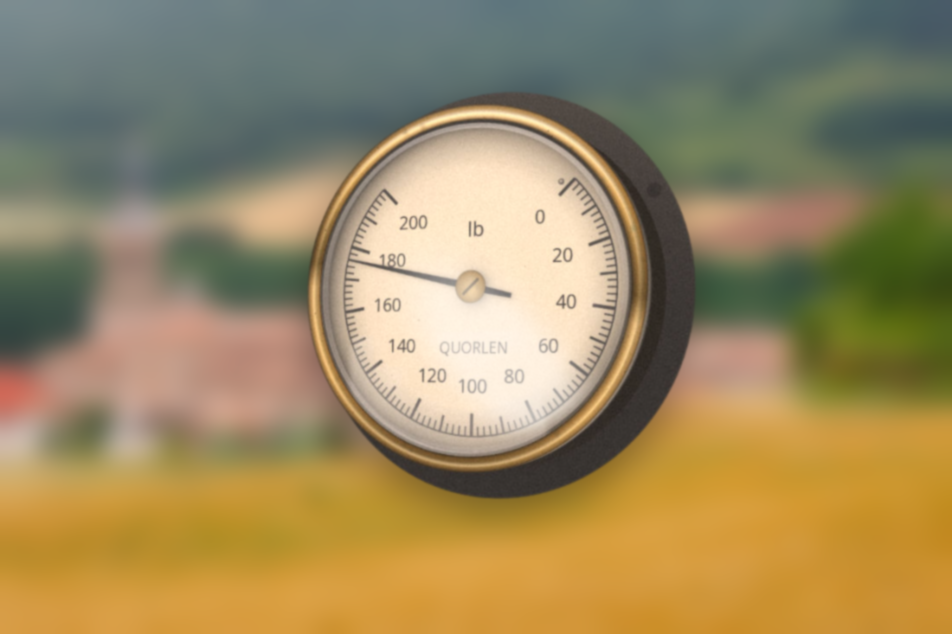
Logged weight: 176 lb
